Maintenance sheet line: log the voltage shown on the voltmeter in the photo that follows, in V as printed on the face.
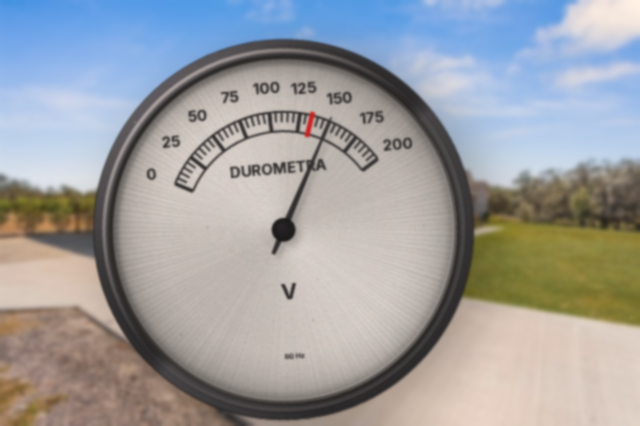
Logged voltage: 150 V
